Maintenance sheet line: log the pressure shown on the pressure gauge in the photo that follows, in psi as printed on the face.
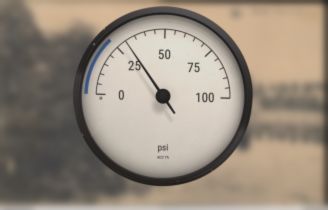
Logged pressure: 30 psi
